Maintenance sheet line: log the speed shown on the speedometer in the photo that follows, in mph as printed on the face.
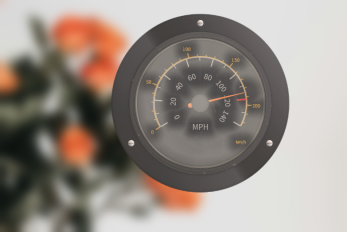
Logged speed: 115 mph
